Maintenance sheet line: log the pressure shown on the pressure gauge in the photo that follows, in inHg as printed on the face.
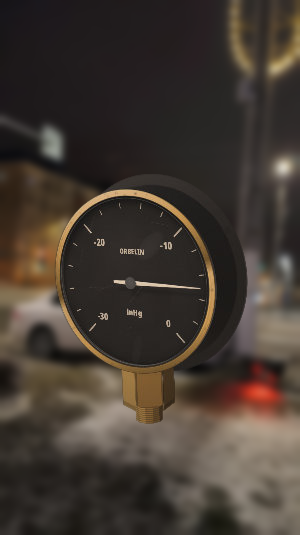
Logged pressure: -5 inHg
